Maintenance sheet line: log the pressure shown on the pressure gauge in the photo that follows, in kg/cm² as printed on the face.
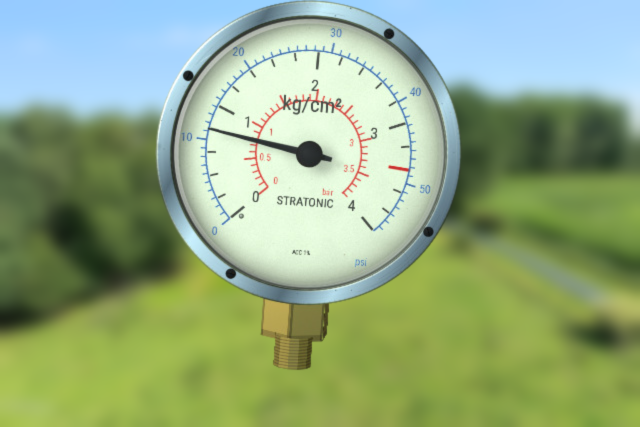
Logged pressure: 0.8 kg/cm²
